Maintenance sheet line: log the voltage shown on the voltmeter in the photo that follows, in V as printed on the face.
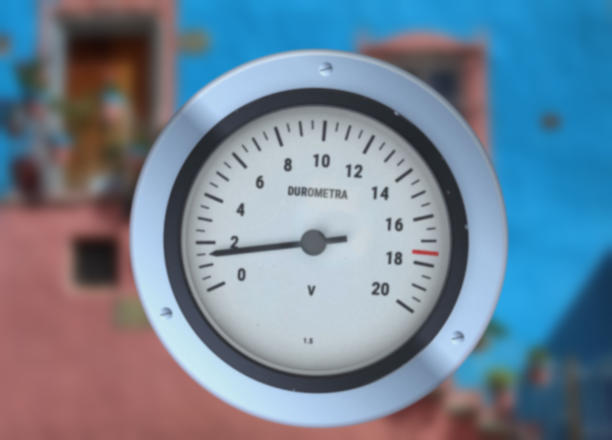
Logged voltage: 1.5 V
